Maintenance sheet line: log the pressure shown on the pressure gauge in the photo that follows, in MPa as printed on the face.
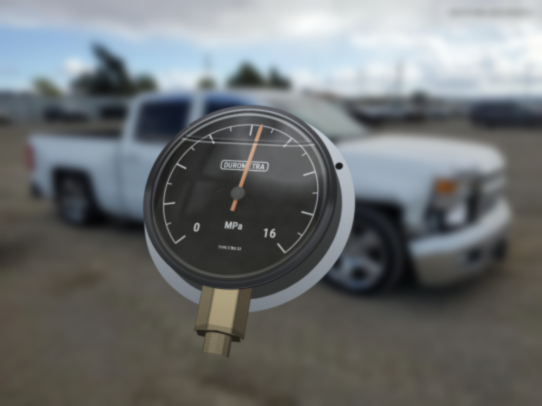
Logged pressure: 8.5 MPa
